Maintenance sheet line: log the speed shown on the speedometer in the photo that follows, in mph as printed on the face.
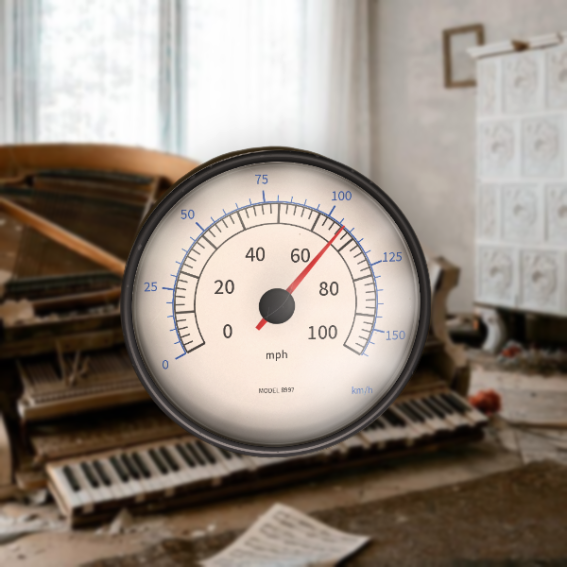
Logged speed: 66 mph
